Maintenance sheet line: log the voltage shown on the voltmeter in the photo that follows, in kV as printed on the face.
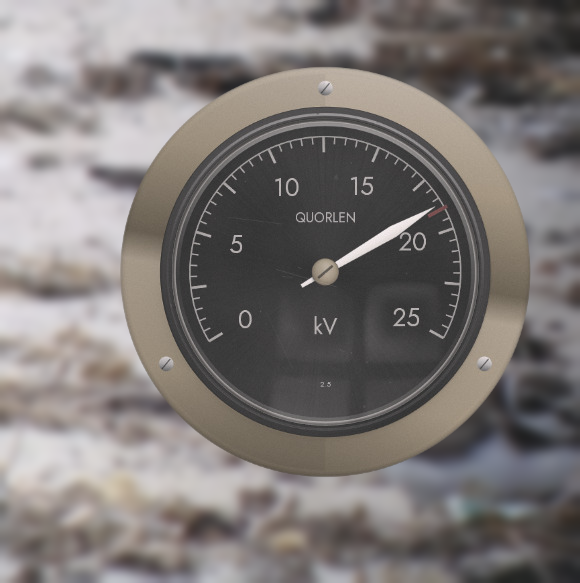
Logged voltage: 18.75 kV
